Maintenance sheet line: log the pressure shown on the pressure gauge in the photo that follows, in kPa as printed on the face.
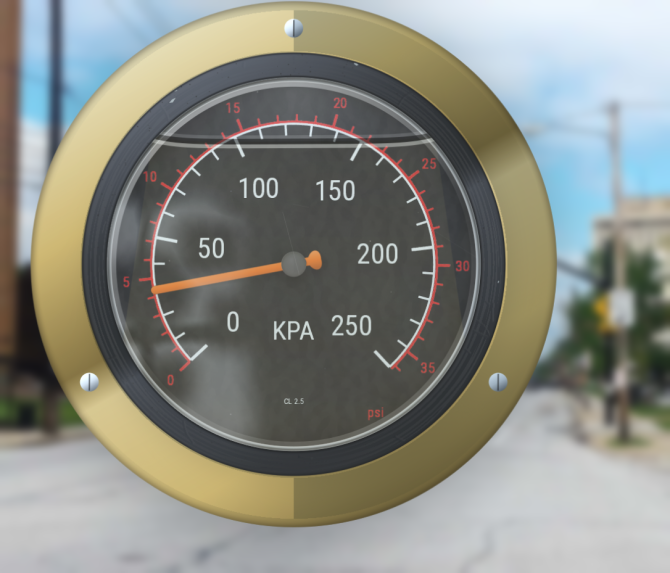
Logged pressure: 30 kPa
